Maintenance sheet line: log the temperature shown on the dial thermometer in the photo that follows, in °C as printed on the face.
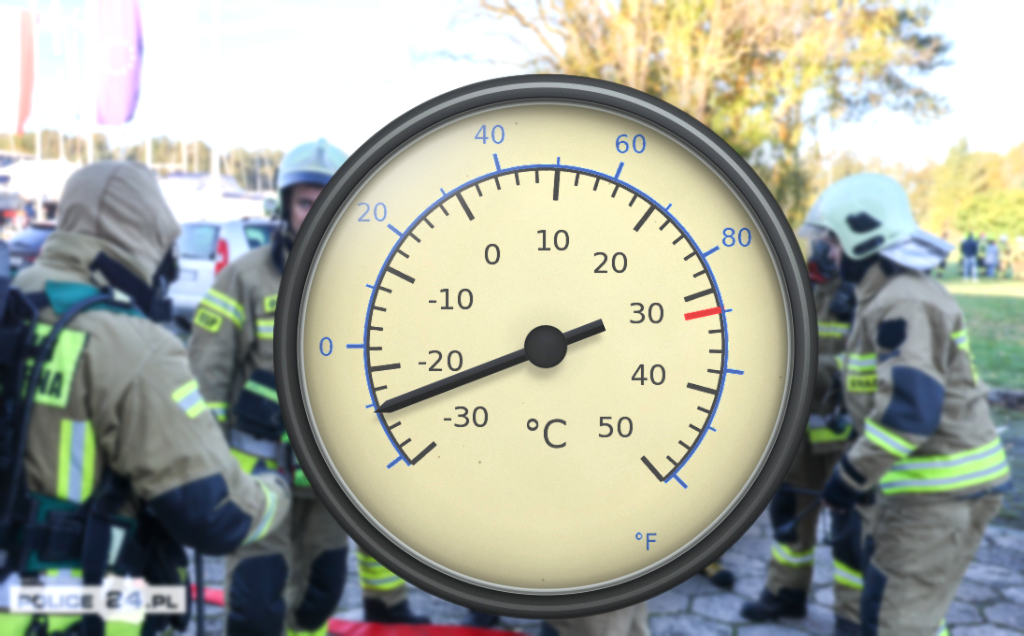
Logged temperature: -24 °C
